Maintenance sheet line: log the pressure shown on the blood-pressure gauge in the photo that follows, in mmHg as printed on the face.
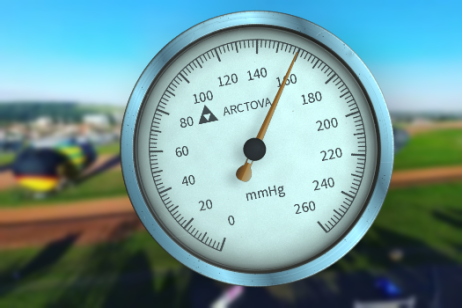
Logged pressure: 160 mmHg
